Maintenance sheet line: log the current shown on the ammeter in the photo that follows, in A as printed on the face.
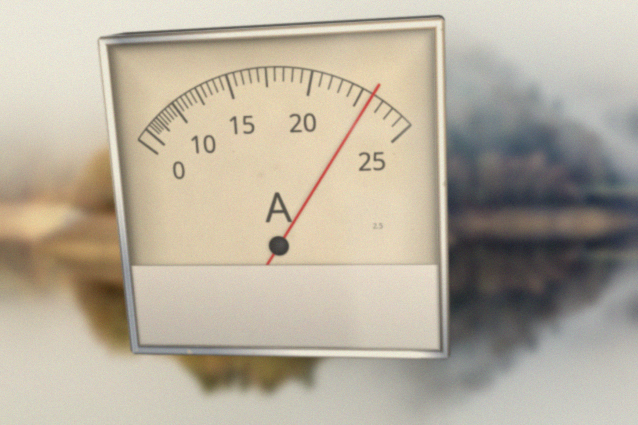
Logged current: 23 A
